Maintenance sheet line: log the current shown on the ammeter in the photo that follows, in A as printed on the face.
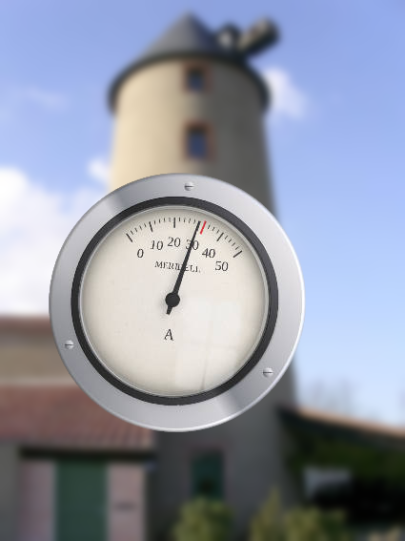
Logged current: 30 A
